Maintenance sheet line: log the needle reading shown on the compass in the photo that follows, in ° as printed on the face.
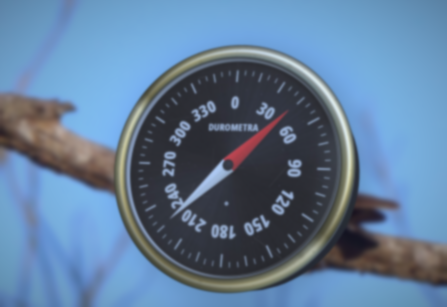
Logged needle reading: 45 °
